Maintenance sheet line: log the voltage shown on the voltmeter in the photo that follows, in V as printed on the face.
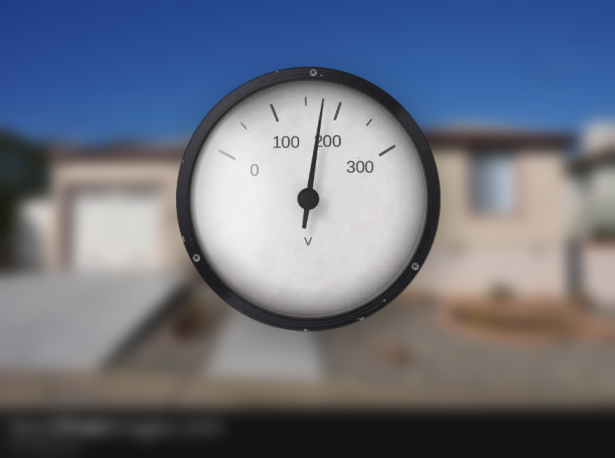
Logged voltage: 175 V
